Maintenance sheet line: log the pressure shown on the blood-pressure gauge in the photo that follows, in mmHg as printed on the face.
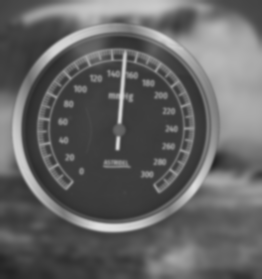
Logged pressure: 150 mmHg
